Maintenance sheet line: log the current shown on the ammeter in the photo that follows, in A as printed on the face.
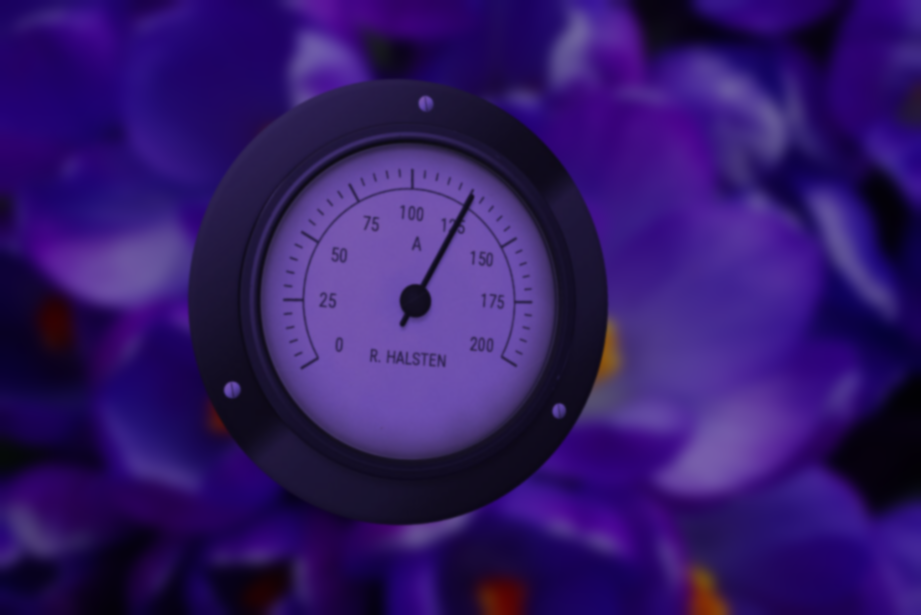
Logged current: 125 A
